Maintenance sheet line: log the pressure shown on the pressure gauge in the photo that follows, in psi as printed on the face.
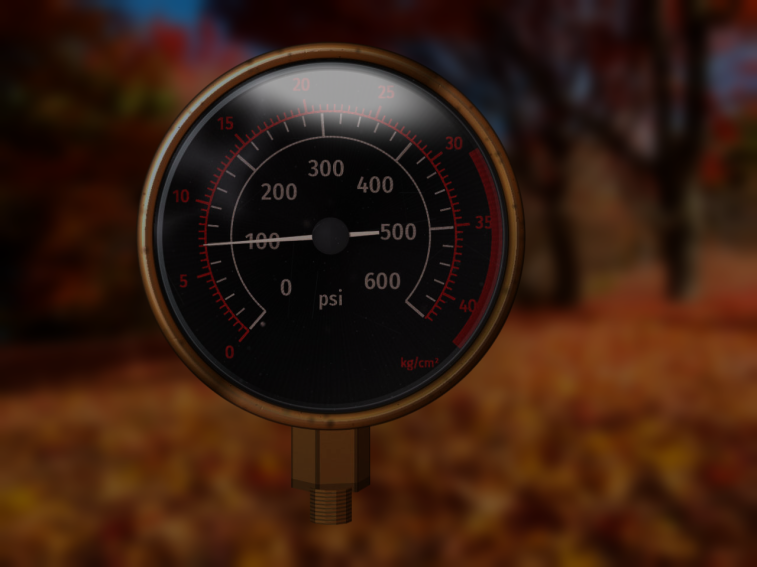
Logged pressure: 100 psi
